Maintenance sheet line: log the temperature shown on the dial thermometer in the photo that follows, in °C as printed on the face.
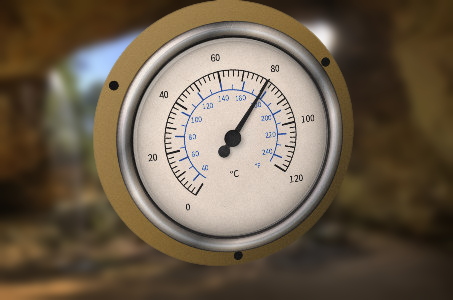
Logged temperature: 80 °C
